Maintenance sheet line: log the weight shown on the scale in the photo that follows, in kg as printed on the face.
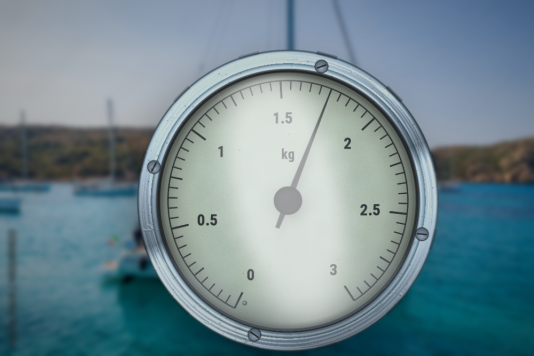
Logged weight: 1.75 kg
